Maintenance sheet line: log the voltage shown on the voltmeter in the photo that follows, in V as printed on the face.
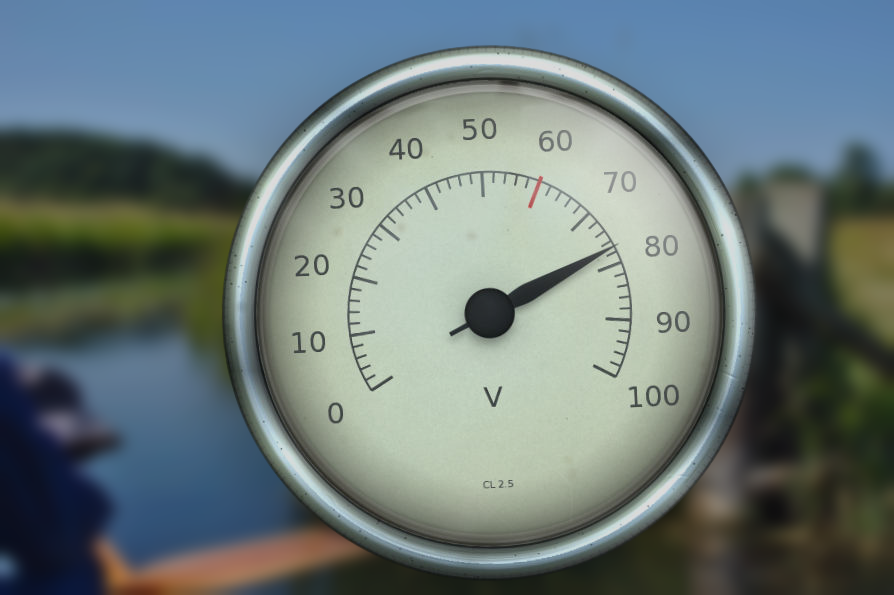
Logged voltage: 77 V
